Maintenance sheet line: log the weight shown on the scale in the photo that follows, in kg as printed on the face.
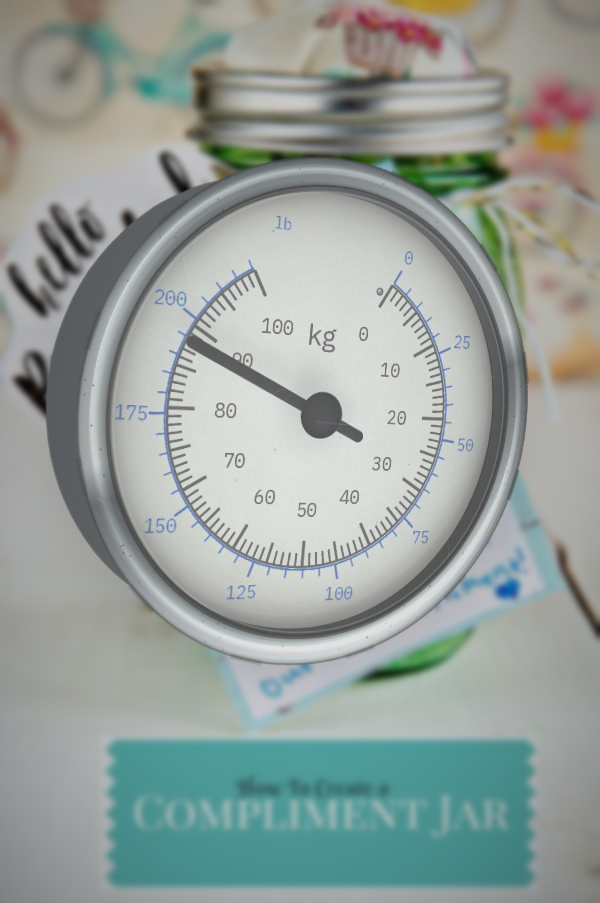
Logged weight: 88 kg
